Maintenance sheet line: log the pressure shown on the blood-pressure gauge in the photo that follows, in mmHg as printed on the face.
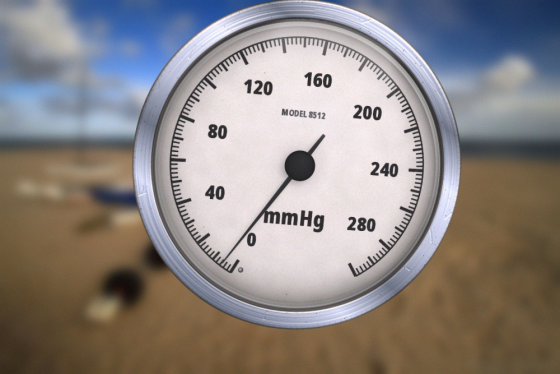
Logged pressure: 6 mmHg
